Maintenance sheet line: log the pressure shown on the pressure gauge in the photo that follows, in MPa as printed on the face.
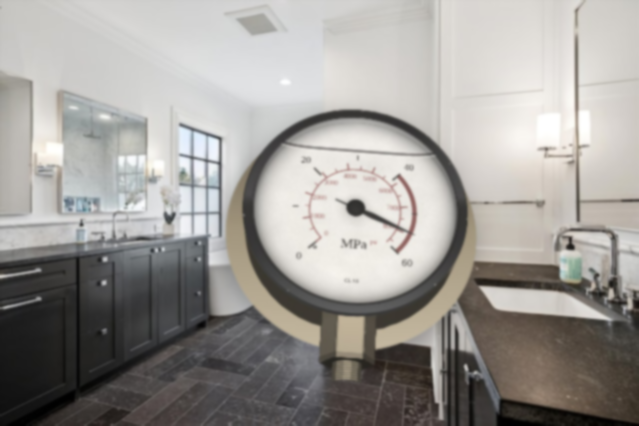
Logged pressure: 55 MPa
